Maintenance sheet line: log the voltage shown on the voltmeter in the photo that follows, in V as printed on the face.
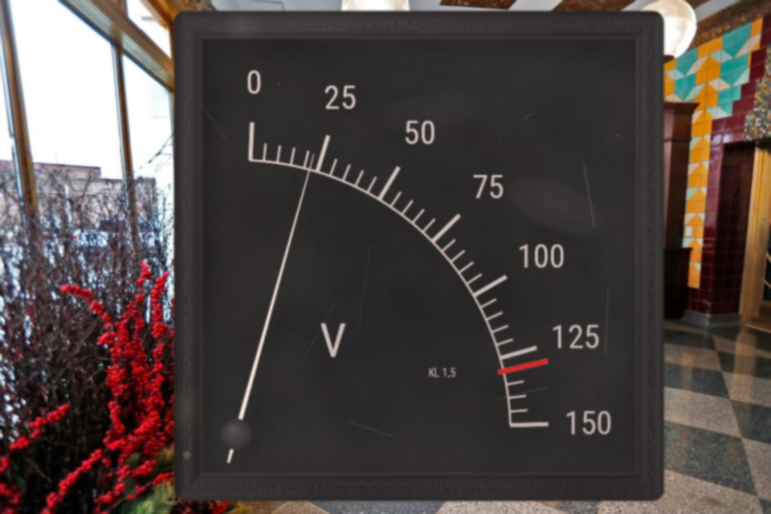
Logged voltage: 22.5 V
